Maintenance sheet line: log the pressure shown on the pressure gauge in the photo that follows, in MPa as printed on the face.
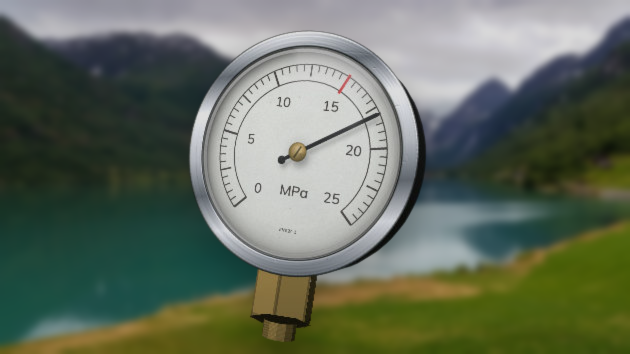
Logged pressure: 18 MPa
